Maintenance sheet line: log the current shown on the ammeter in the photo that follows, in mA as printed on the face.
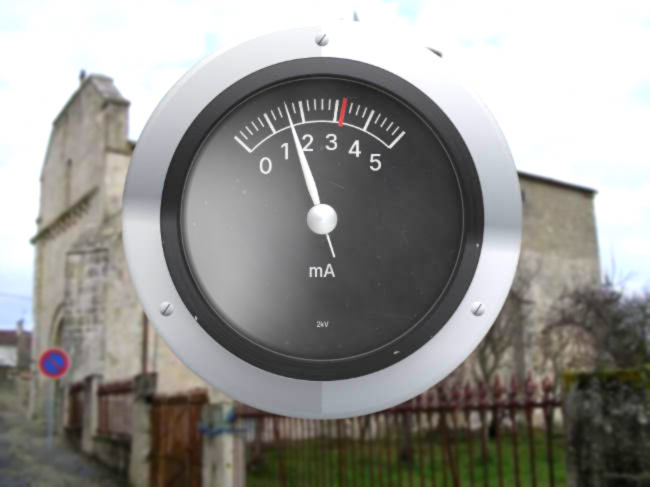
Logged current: 1.6 mA
